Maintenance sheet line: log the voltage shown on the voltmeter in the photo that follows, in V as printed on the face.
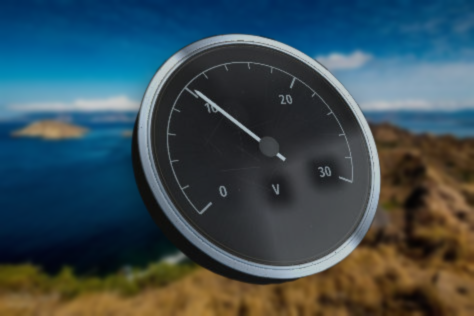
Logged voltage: 10 V
